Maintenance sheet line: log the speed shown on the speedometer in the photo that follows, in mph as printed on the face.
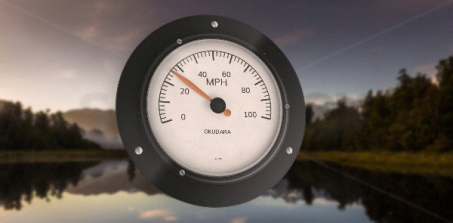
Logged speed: 26 mph
